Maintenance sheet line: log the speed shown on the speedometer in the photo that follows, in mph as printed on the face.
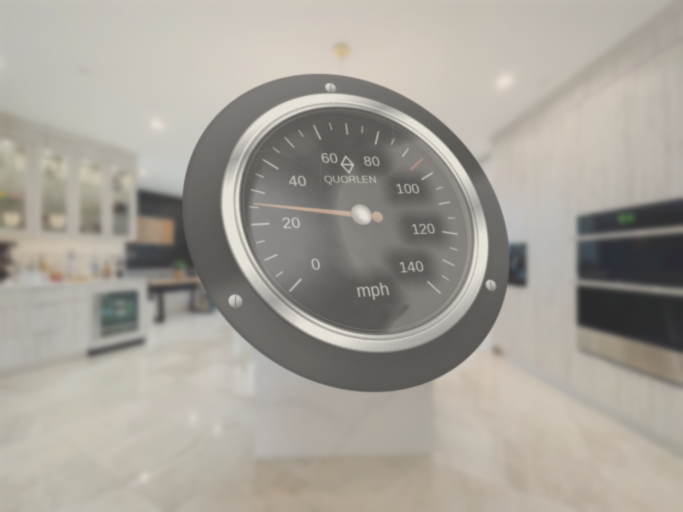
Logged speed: 25 mph
